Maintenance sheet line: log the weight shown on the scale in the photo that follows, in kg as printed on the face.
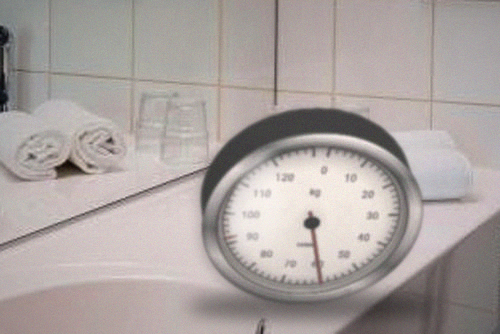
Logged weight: 60 kg
